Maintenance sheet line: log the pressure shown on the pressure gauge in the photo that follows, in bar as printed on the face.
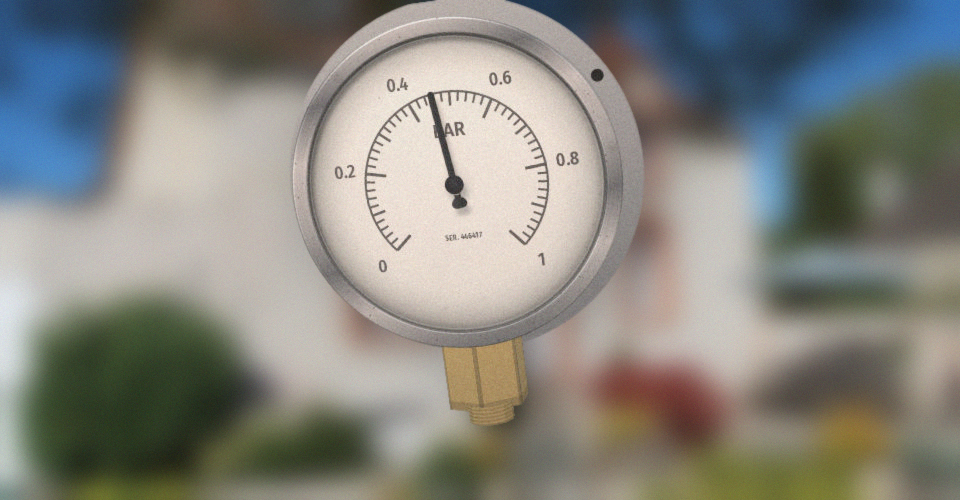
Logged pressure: 0.46 bar
